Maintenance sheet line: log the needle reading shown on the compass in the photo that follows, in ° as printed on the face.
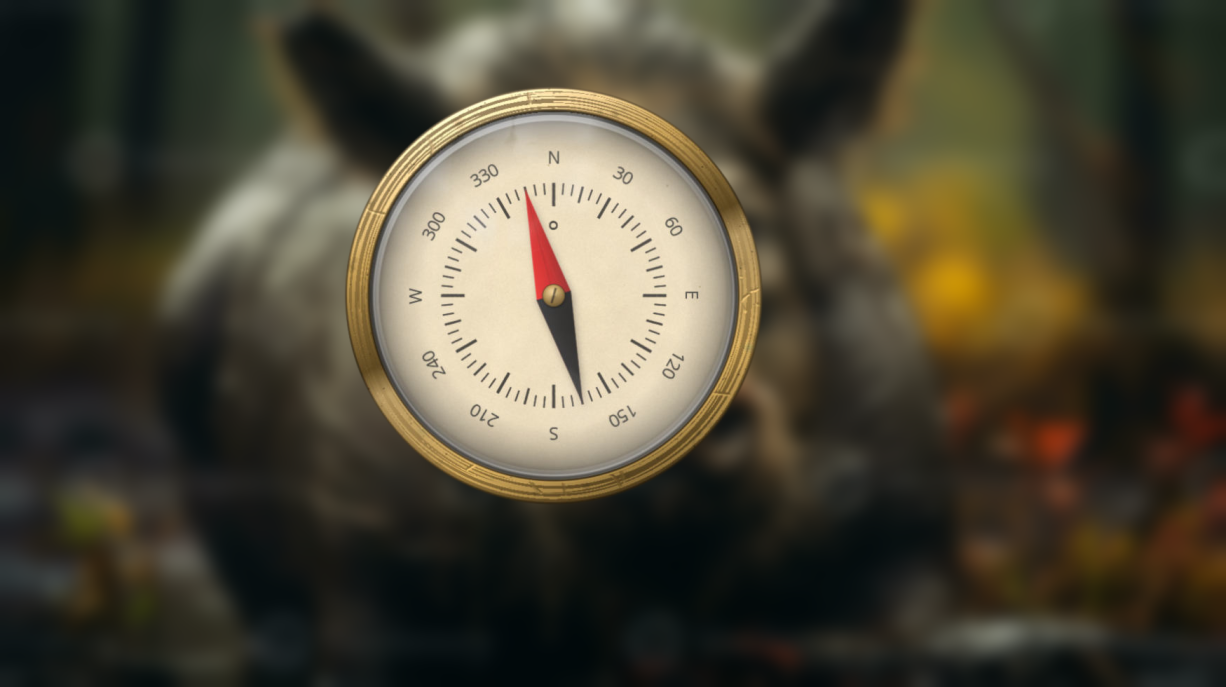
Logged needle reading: 345 °
